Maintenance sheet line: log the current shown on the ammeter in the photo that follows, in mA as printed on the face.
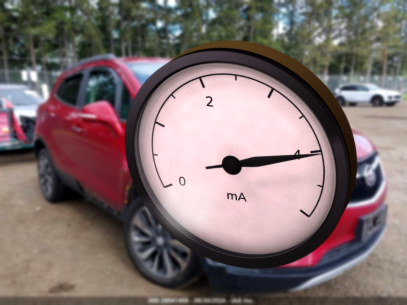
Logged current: 4 mA
